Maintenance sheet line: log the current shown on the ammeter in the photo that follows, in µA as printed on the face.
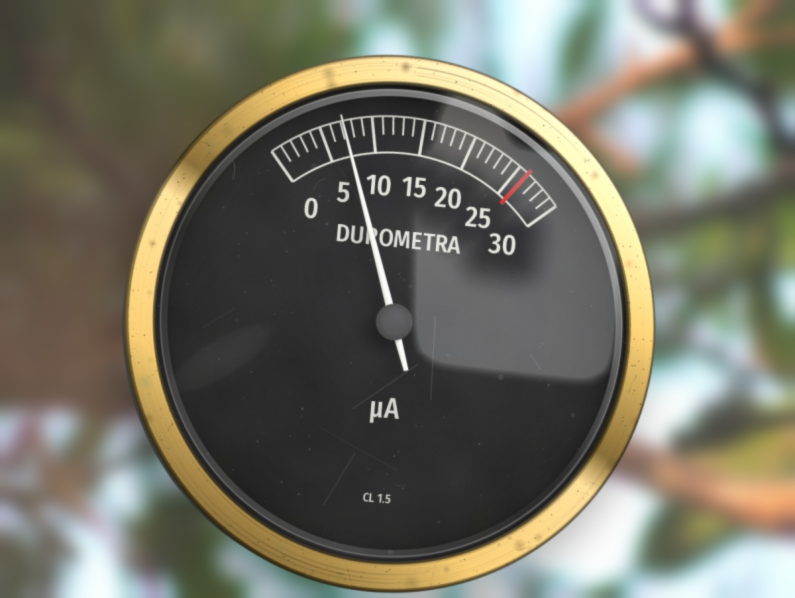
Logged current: 7 µA
